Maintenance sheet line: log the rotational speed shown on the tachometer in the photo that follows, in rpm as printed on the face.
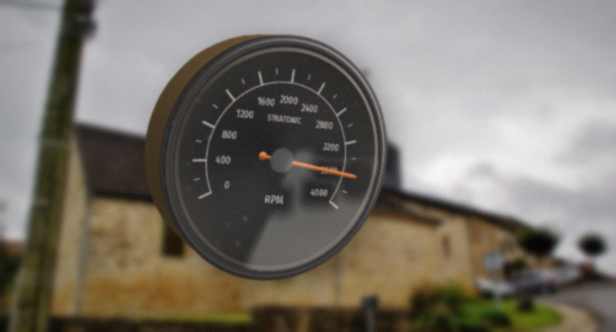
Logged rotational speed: 3600 rpm
